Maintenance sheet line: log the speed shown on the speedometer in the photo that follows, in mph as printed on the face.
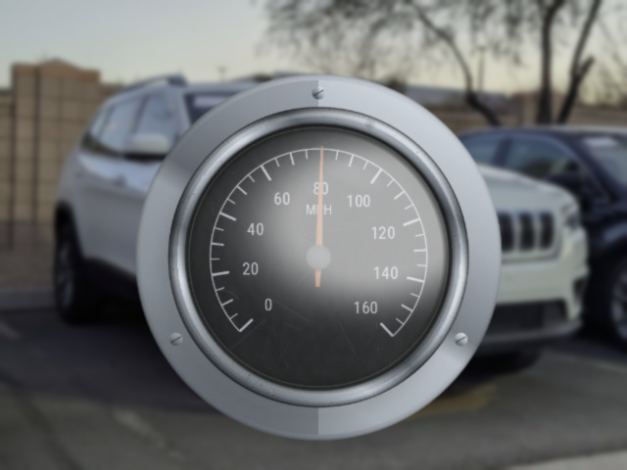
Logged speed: 80 mph
